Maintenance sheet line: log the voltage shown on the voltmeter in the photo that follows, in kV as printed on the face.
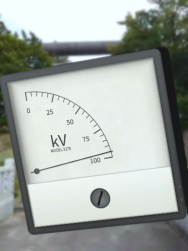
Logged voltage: 95 kV
